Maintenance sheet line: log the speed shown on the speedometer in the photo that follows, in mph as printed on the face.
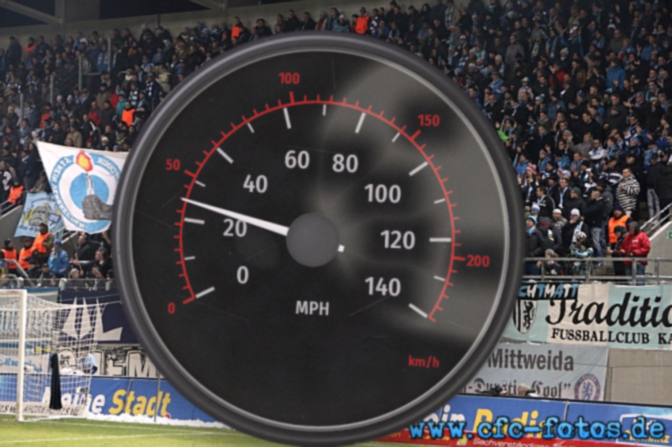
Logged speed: 25 mph
